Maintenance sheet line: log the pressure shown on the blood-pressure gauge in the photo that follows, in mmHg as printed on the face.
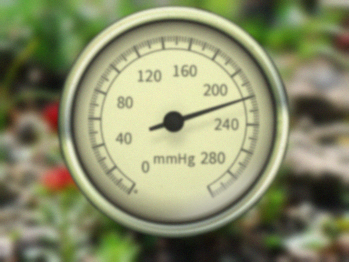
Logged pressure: 220 mmHg
